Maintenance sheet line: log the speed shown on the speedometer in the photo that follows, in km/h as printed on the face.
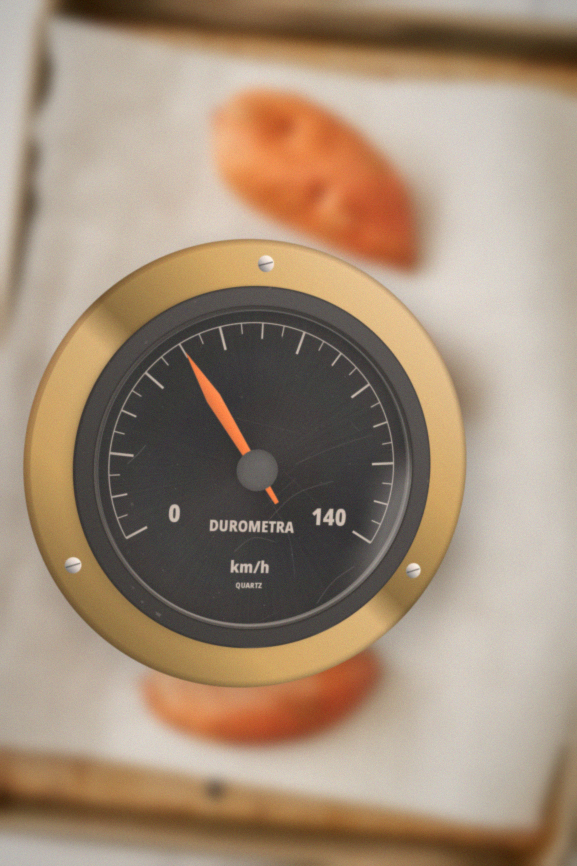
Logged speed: 50 km/h
